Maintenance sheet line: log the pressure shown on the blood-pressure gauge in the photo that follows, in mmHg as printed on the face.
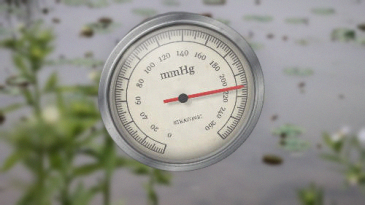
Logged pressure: 210 mmHg
